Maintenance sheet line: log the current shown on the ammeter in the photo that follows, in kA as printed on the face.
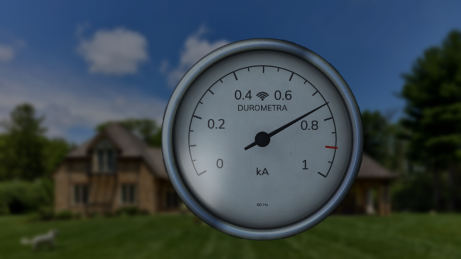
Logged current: 0.75 kA
